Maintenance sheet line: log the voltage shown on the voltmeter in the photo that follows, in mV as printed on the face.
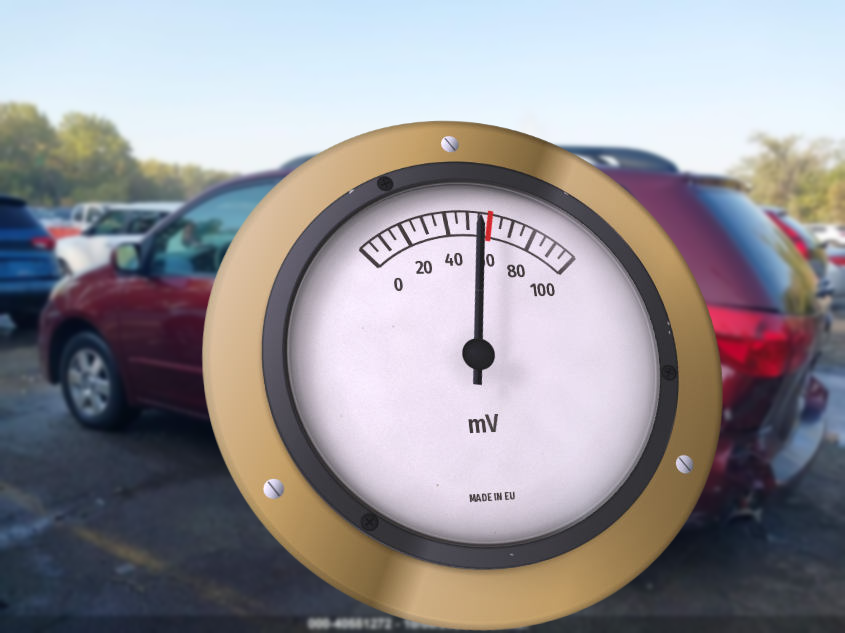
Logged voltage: 55 mV
